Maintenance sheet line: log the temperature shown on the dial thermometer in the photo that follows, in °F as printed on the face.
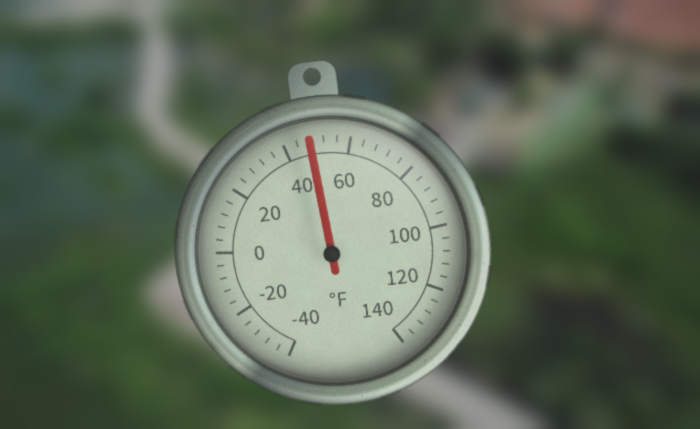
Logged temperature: 48 °F
